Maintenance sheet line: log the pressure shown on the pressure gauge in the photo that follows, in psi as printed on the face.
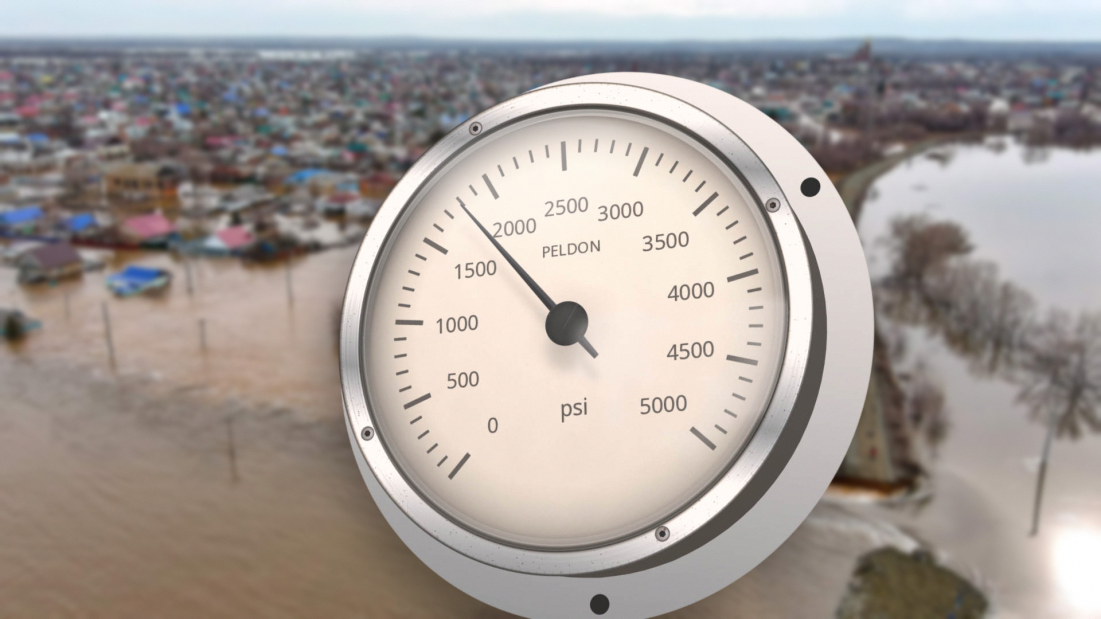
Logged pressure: 1800 psi
